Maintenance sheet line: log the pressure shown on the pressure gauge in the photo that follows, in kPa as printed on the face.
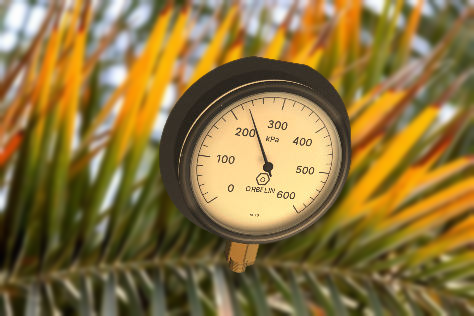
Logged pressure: 230 kPa
